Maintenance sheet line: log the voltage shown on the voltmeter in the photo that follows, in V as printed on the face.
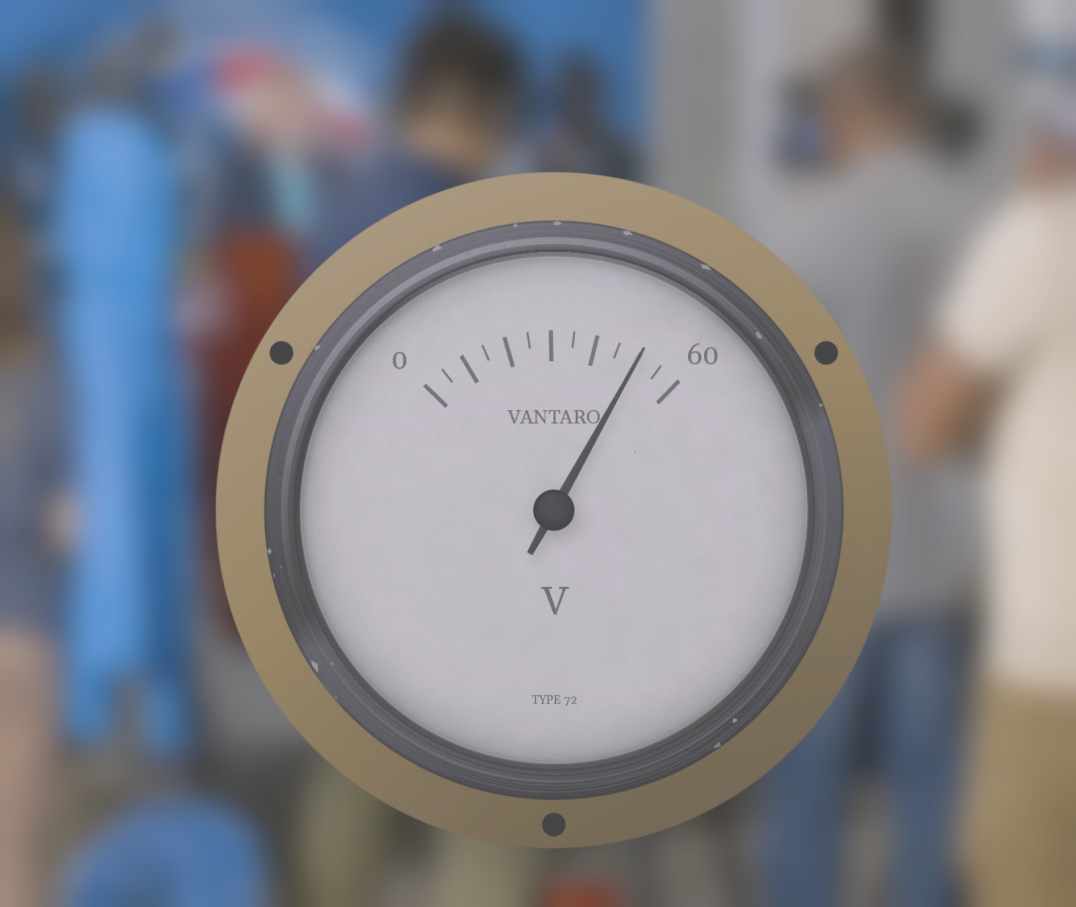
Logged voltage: 50 V
